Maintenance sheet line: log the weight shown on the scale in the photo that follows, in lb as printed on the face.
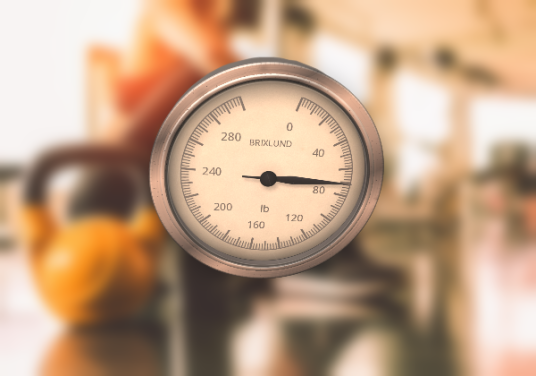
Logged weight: 70 lb
